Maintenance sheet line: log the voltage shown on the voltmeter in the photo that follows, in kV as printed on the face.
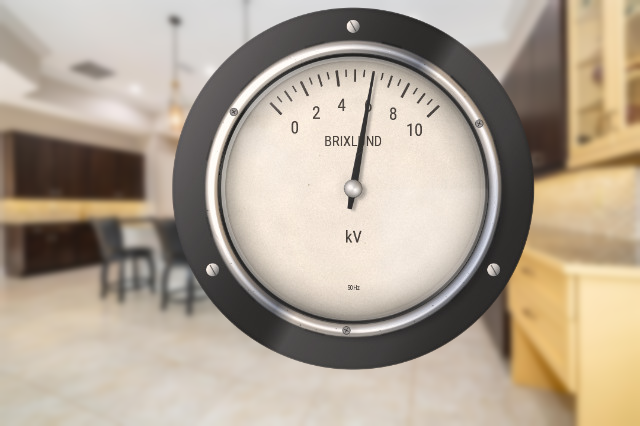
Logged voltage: 6 kV
